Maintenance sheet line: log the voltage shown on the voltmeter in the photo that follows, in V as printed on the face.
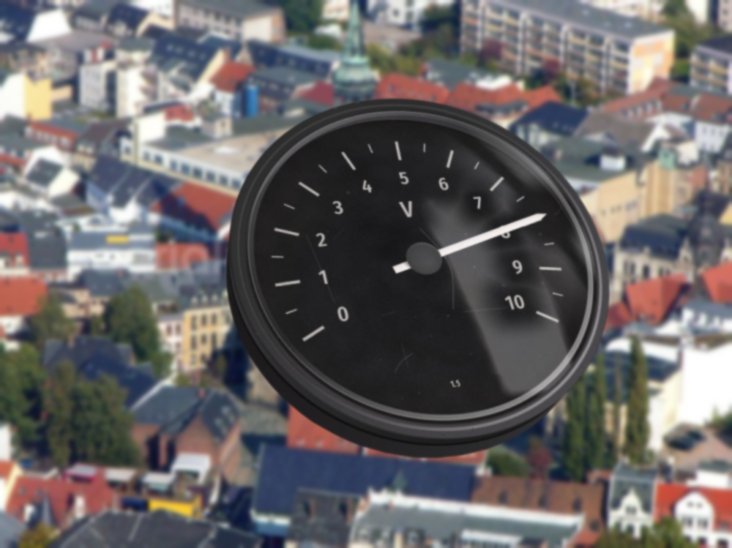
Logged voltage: 8 V
